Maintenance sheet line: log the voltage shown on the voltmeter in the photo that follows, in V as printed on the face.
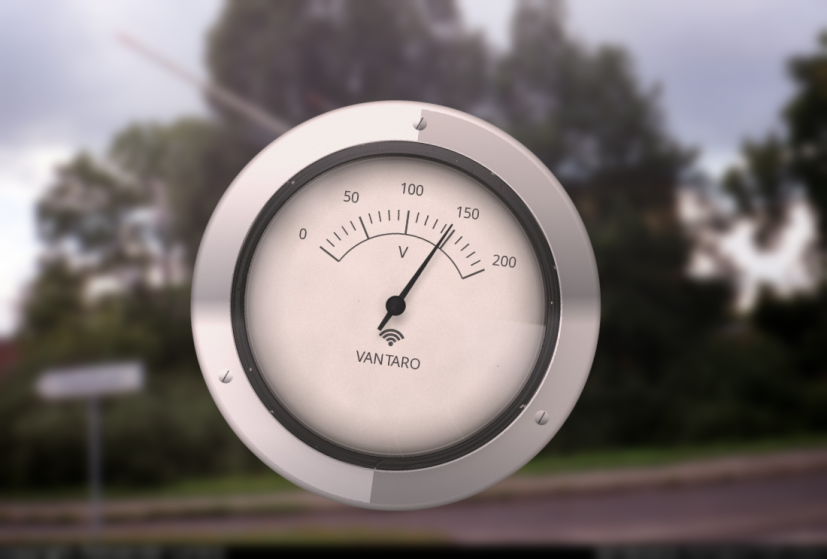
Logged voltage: 145 V
